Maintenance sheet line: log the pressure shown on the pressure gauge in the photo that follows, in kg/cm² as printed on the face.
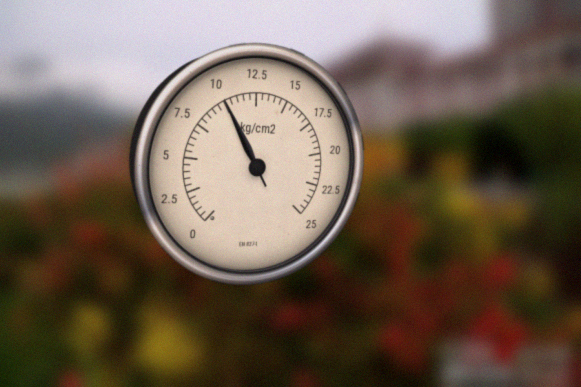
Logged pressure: 10 kg/cm²
